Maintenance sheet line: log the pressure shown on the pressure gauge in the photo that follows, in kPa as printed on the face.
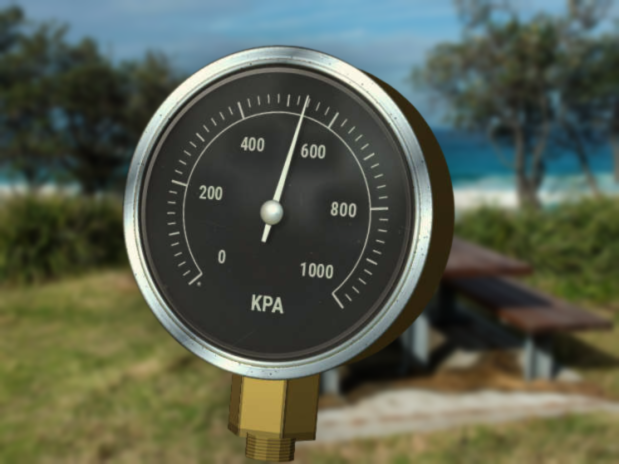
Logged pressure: 540 kPa
